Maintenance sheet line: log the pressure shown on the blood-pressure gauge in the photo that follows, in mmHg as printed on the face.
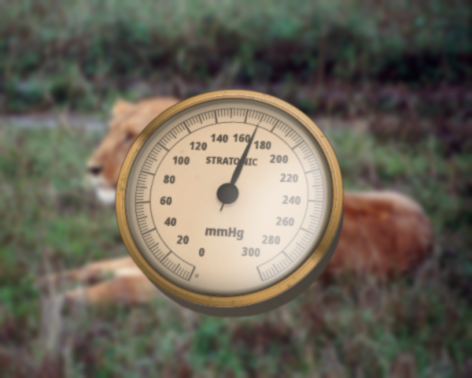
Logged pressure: 170 mmHg
